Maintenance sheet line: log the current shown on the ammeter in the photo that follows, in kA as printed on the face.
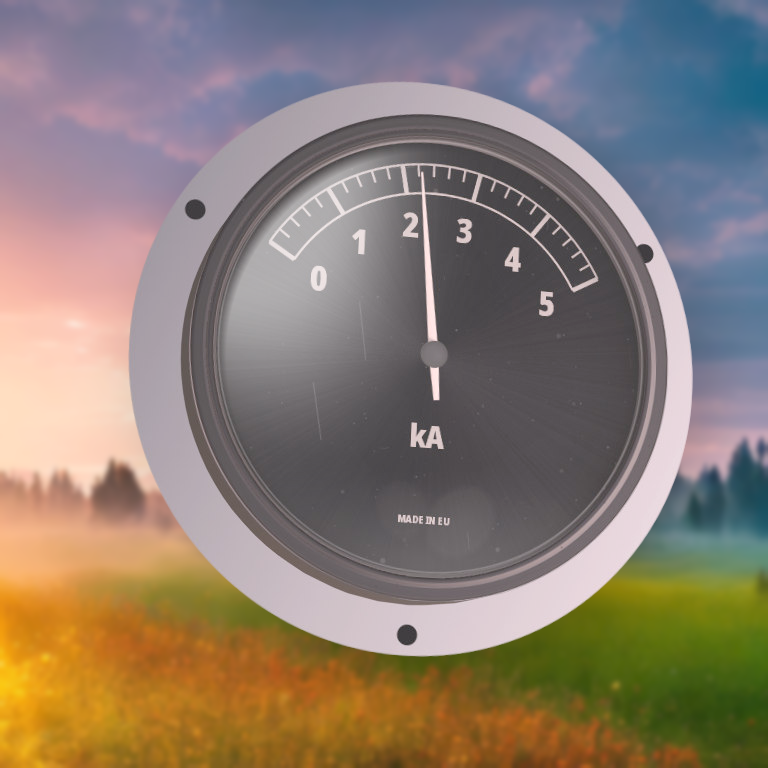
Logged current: 2.2 kA
